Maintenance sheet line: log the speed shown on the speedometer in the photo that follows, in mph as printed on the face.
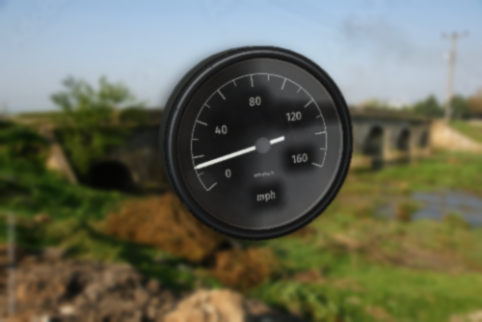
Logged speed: 15 mph
